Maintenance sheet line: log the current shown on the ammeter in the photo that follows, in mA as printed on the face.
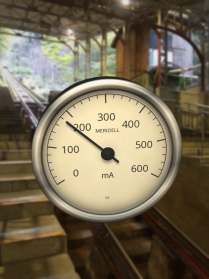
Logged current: 180 mA
